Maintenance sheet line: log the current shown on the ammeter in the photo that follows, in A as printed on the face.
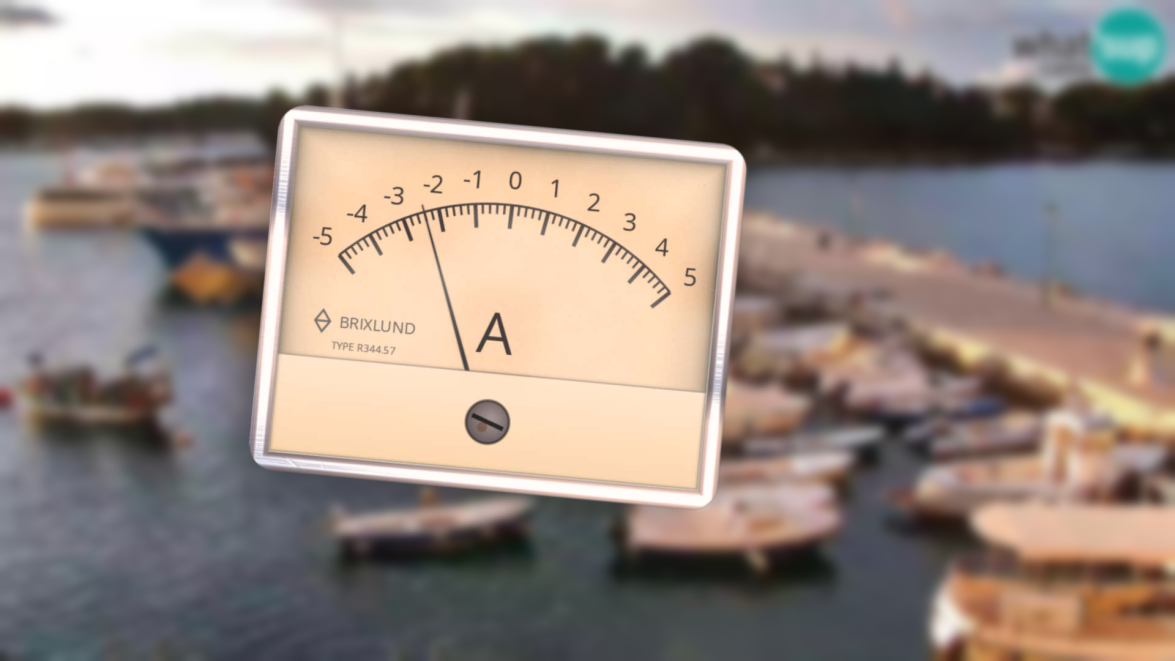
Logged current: -2.4 A
